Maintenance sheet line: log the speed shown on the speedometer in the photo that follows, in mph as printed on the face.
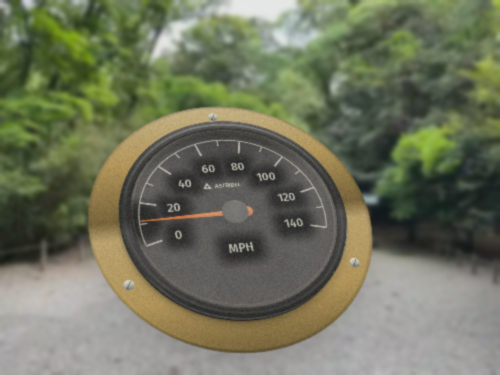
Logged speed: 10 mph
